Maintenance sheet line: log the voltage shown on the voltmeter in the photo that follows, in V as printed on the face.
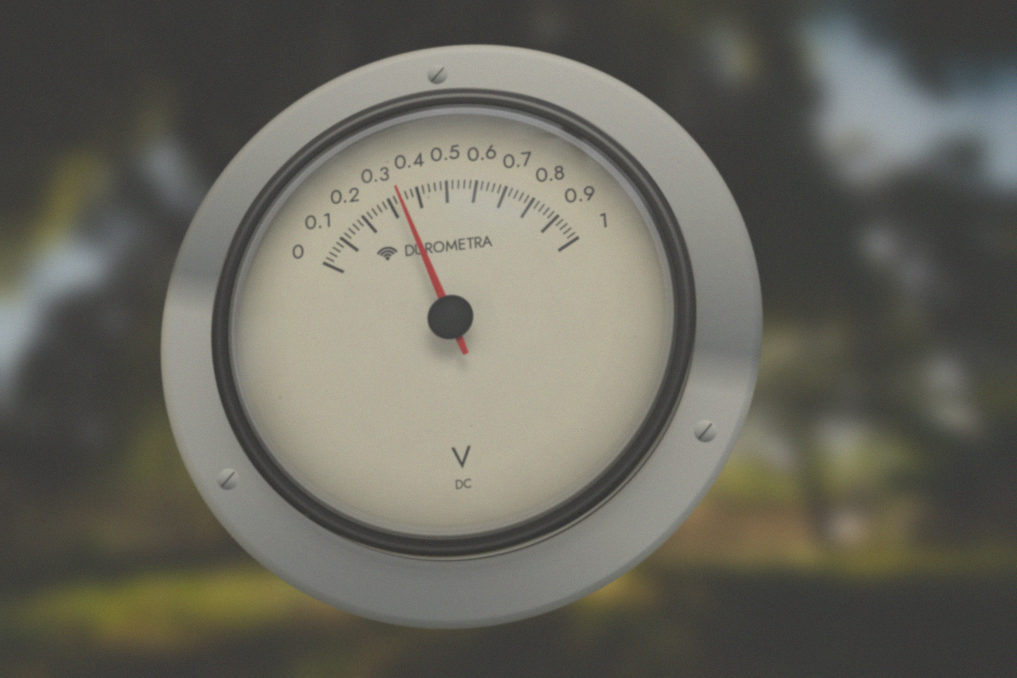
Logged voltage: 0.34 V
